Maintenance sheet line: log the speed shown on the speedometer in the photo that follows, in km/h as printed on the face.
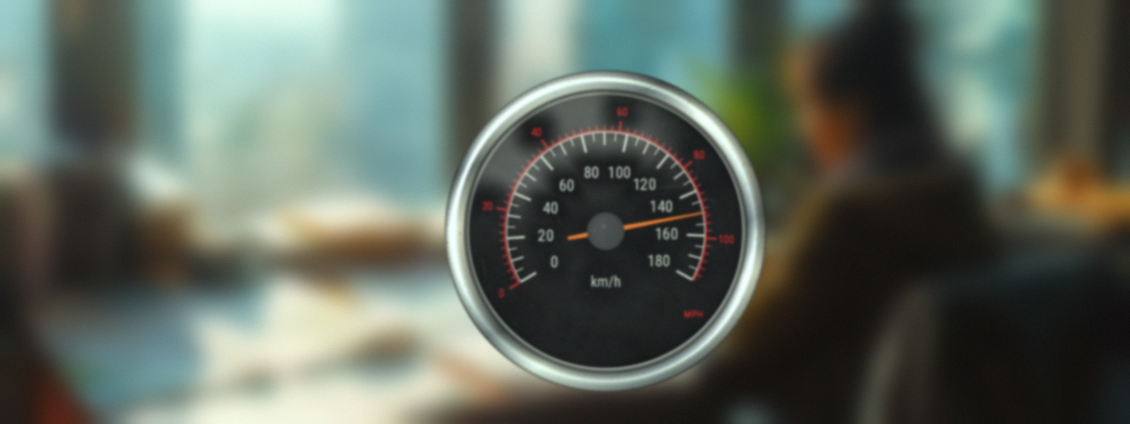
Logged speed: 150 km/h
